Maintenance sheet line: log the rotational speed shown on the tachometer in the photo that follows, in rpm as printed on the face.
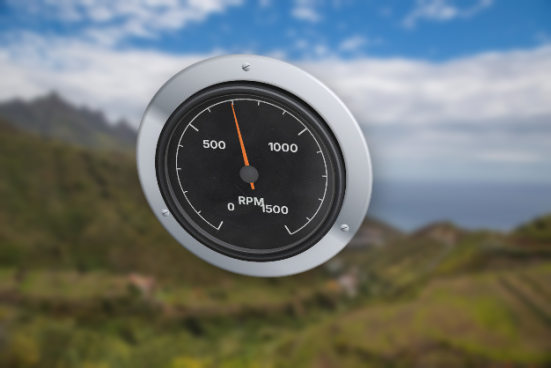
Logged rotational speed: 700 rpm
